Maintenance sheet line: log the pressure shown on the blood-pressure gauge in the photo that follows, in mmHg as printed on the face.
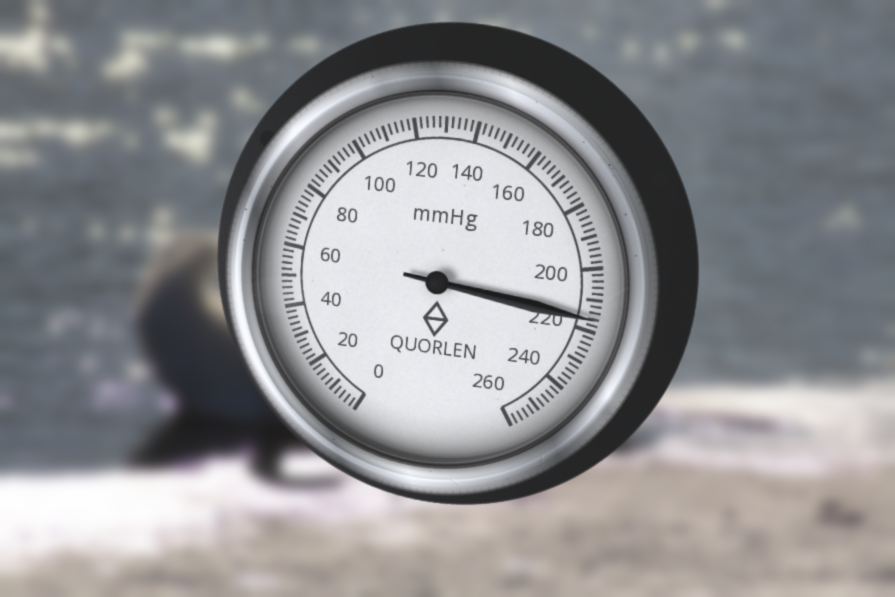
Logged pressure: 216 mmHg
